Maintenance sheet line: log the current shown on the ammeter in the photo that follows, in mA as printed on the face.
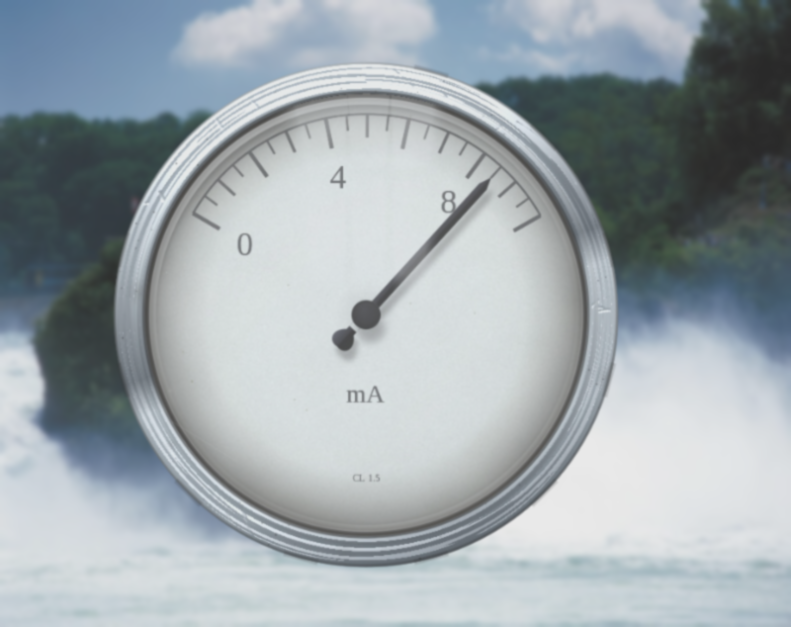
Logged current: 8.5 mA
